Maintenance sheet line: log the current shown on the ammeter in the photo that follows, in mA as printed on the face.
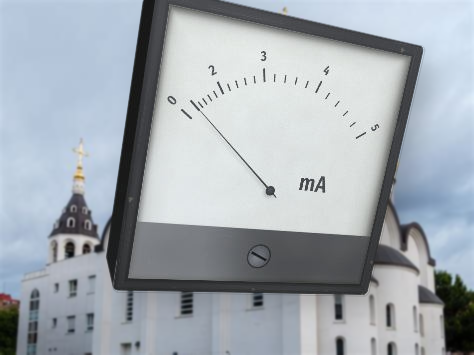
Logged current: 1 mA
